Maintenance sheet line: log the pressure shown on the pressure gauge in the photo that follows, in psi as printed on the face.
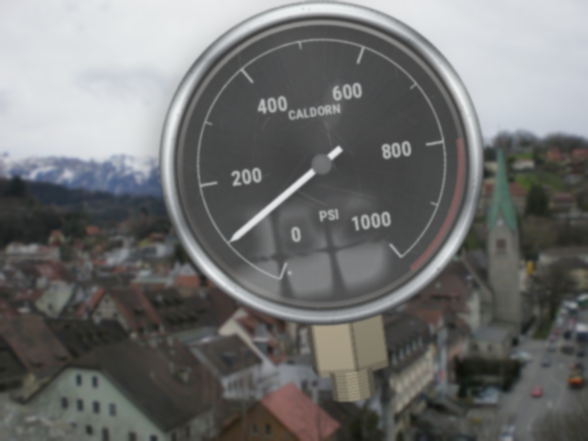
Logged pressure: 100 psi
